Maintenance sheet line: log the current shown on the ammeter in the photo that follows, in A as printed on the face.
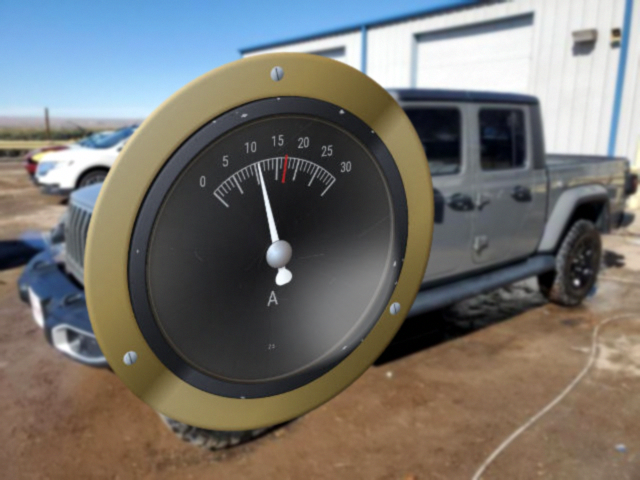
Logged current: 10 A
